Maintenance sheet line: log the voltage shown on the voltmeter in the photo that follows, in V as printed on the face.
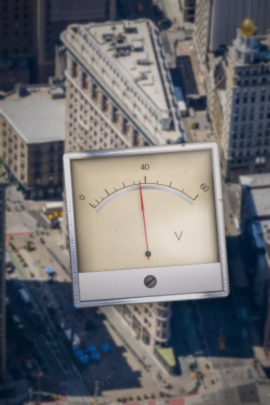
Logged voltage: 37.5 V
